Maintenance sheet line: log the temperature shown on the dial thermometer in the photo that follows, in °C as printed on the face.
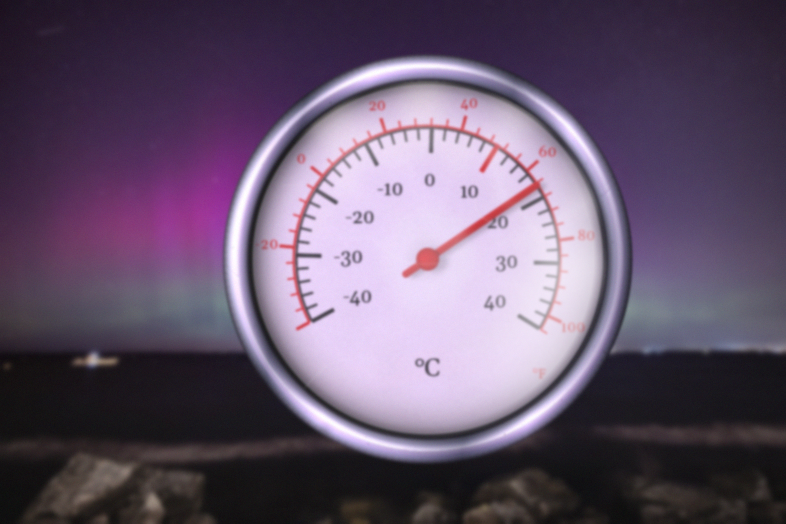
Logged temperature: 18 °C
